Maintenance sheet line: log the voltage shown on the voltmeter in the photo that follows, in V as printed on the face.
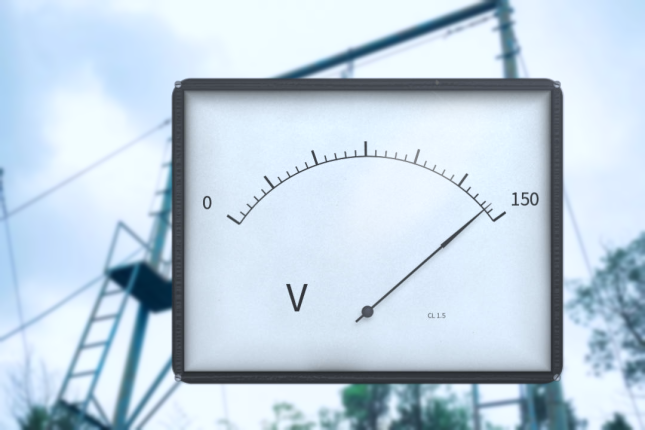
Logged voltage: 142.5 V
